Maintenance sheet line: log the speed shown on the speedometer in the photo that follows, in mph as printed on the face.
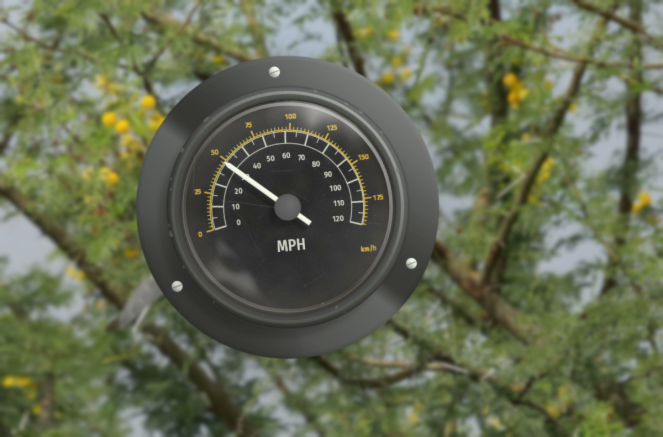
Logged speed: 30 mph
